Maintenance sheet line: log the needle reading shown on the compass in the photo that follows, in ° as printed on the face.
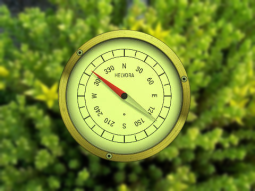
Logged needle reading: 307.5 °
